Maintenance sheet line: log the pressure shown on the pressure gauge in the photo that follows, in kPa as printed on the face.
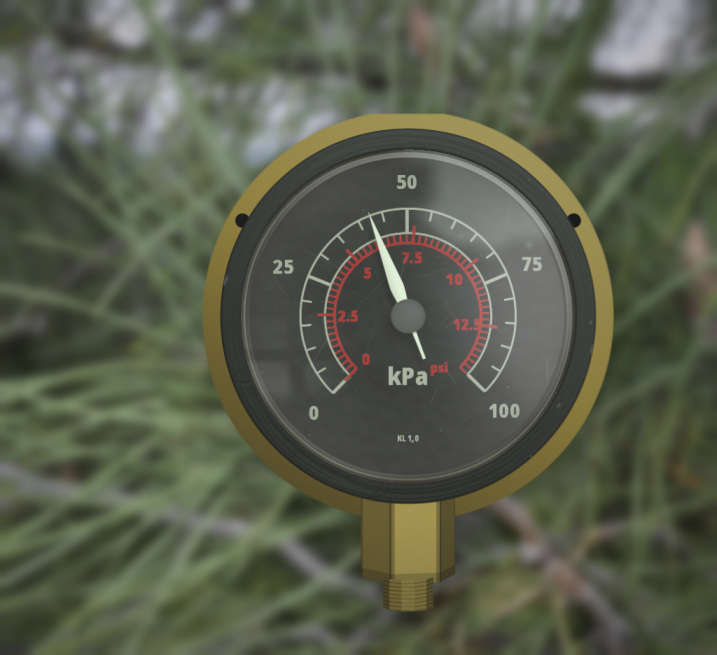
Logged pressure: 42.5 kPa
